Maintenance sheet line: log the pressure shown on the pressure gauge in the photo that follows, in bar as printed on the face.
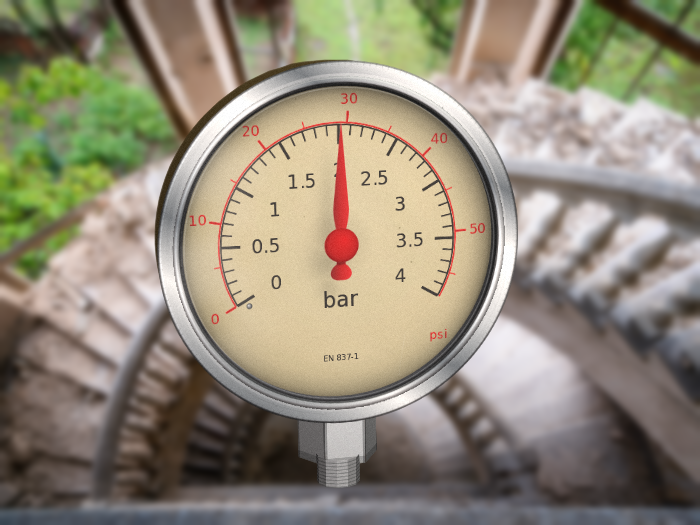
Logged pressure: 2 bar
